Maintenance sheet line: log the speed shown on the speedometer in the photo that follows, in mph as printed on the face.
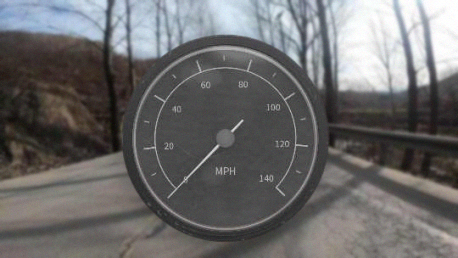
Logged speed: 0 mph
